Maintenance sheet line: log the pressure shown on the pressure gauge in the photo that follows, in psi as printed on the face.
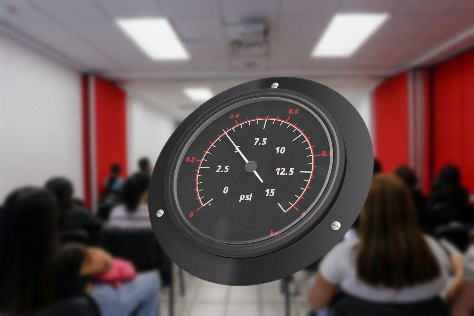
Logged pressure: 5 psi
